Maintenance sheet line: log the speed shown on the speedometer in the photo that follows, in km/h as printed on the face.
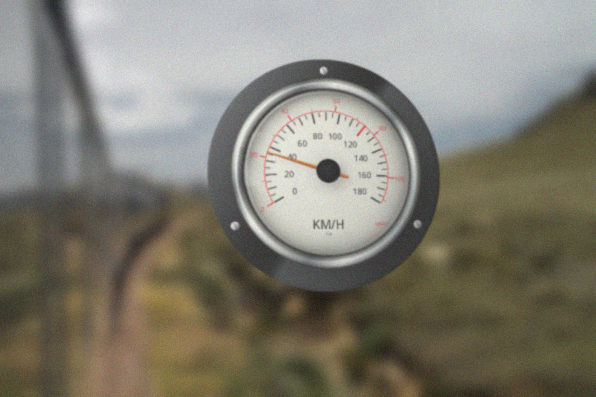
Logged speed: 35 km/h
